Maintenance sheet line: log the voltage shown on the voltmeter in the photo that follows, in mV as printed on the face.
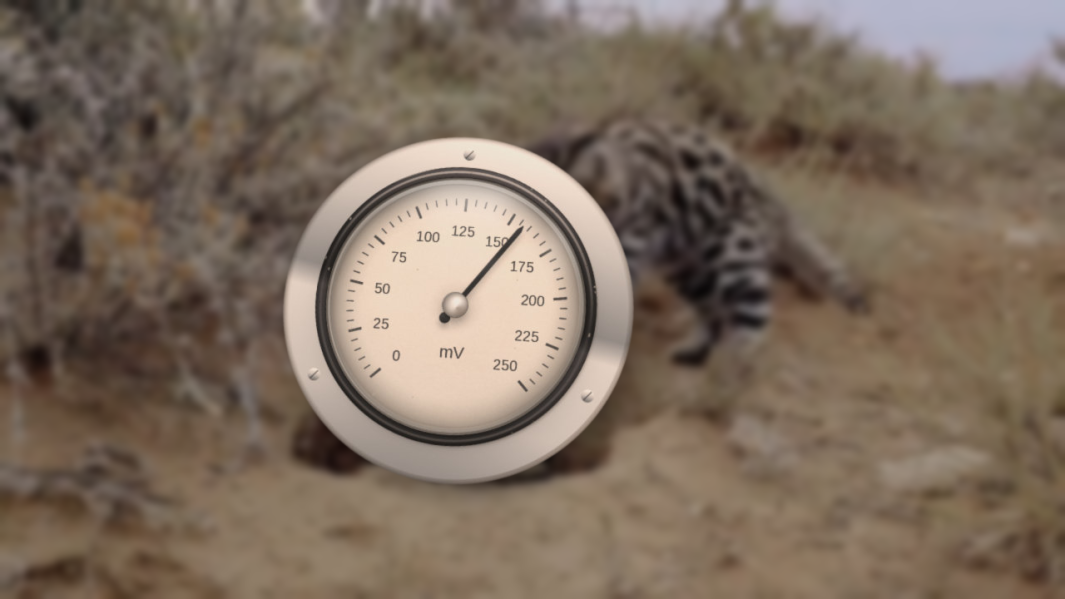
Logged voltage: 157.5 mV
